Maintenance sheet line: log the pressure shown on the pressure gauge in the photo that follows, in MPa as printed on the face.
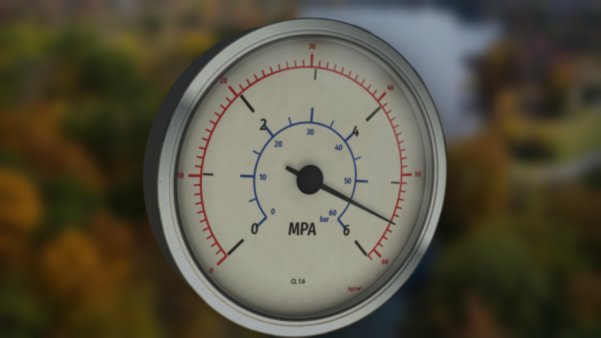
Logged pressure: 5.5 MPa
